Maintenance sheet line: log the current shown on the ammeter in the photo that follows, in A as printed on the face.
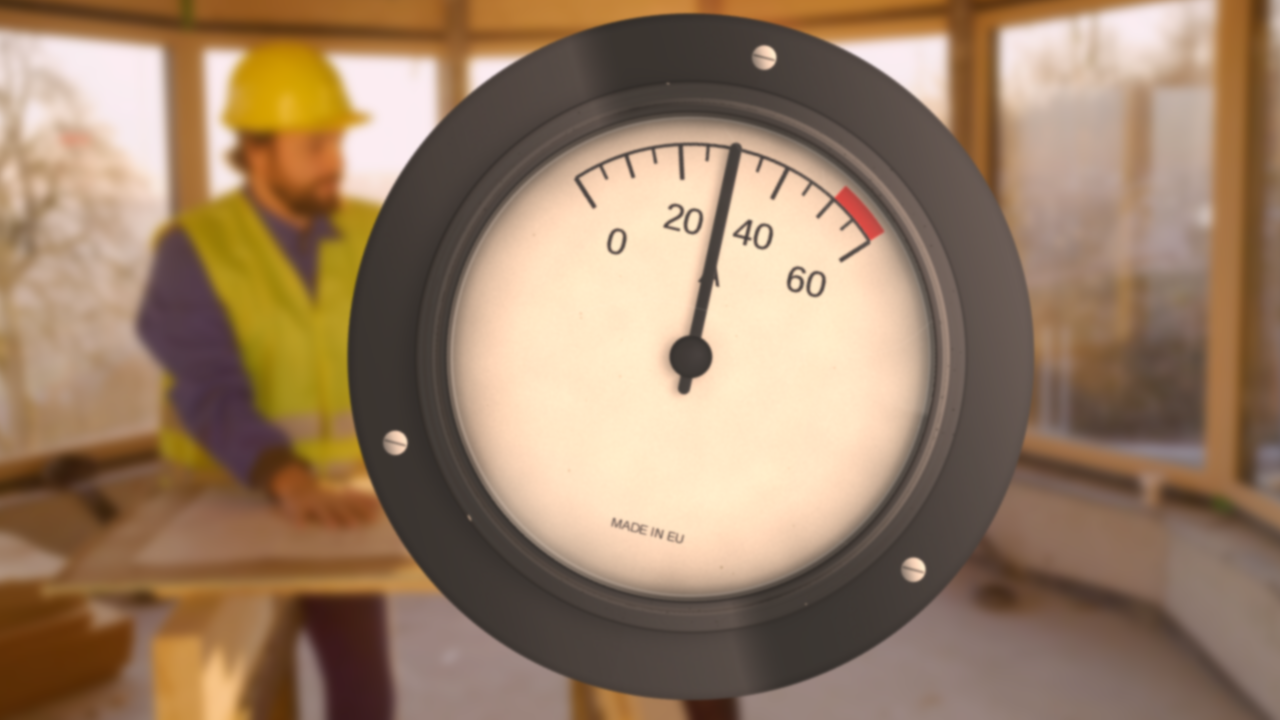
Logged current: 30 A
